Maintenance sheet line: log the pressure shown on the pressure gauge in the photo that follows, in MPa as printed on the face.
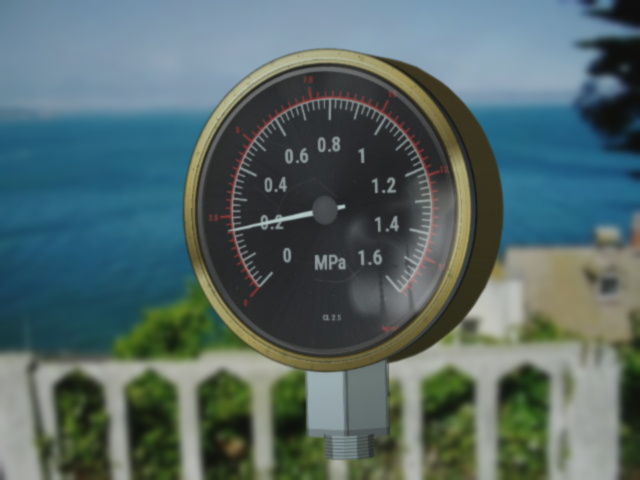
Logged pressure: 0.2 MPa
